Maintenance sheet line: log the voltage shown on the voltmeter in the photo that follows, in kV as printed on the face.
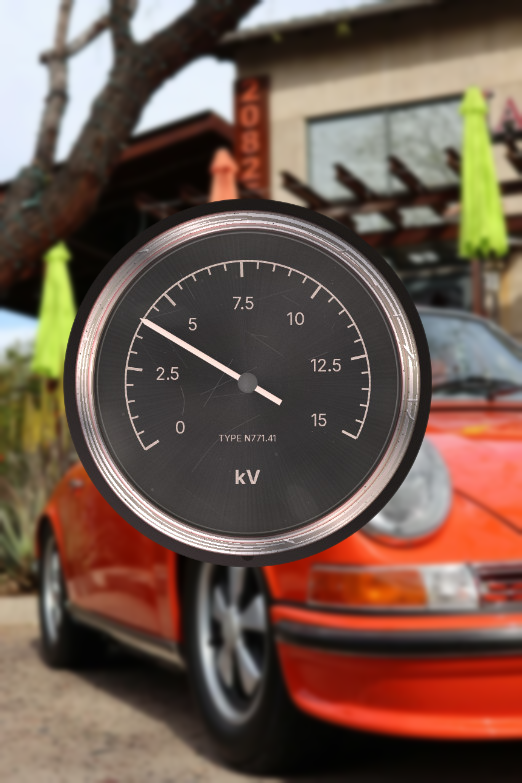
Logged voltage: 4 kV
